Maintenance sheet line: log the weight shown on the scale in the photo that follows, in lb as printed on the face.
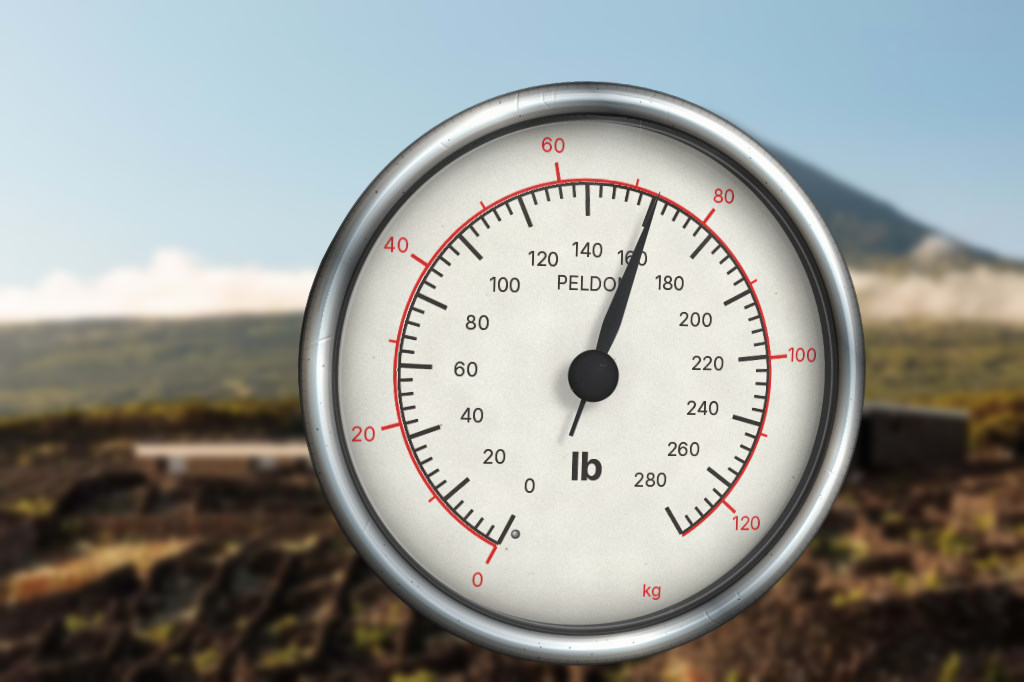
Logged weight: 160 lb
